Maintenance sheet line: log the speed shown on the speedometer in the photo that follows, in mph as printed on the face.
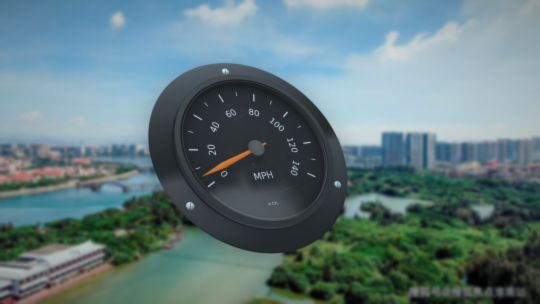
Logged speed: 5 mph
